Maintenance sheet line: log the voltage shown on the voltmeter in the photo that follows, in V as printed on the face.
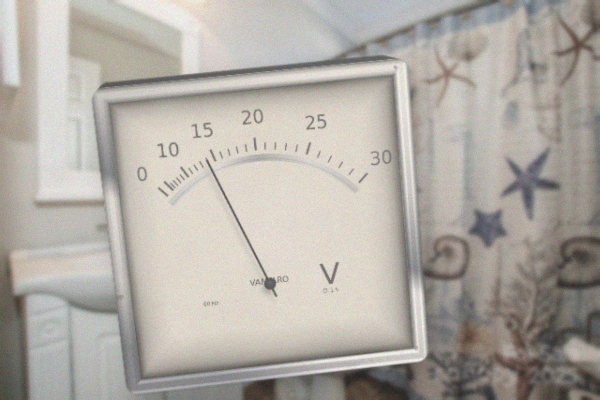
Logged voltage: 14 V
